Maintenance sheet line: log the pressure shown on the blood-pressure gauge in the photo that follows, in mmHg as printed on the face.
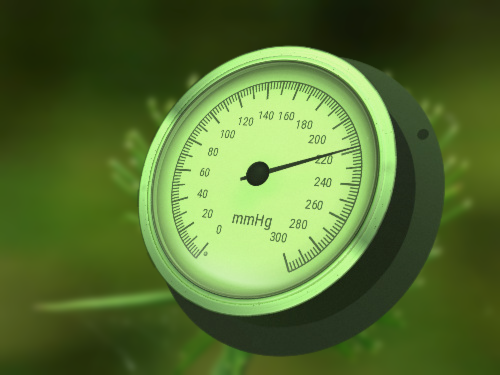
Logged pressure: 220 mmHg
